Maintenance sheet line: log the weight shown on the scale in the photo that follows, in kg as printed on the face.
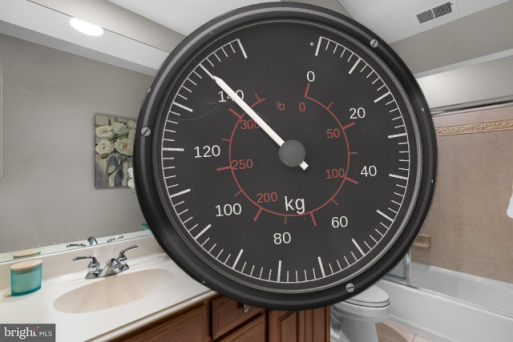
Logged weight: 140 kg
